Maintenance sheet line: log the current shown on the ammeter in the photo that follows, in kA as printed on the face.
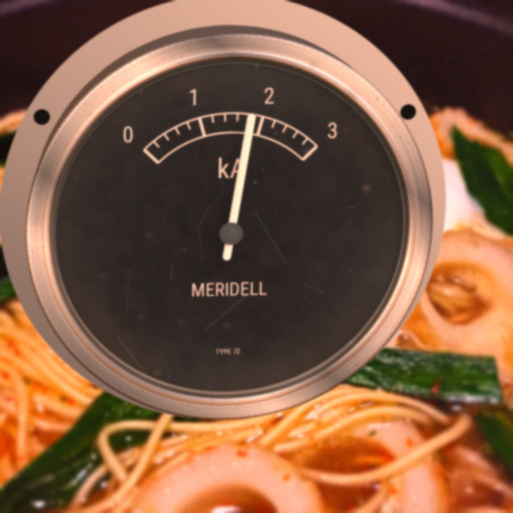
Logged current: 1.8 kA
